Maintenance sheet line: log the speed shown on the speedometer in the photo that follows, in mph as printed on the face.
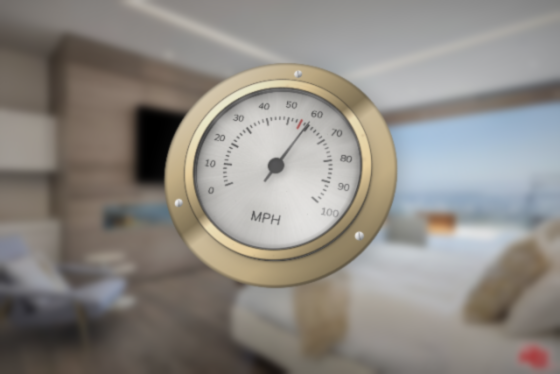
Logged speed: 60 mph
